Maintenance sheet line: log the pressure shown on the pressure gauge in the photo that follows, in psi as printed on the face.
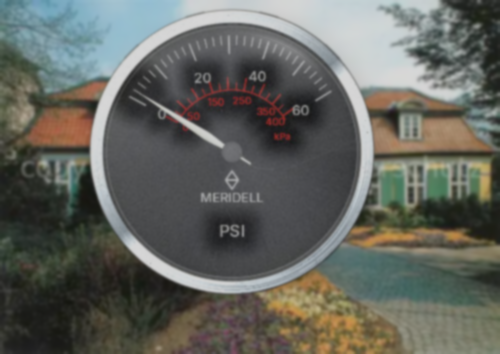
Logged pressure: 2 psi
